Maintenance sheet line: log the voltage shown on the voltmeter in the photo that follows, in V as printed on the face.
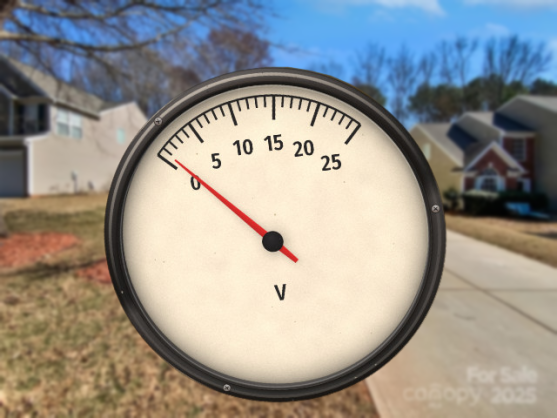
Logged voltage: 1 V
